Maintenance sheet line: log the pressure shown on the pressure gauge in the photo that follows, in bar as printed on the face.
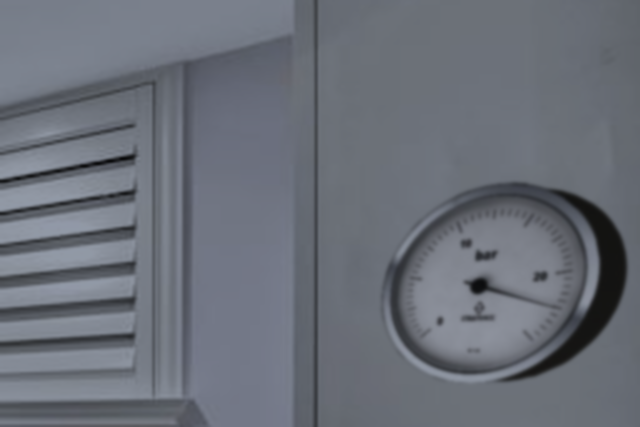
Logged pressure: 22.5 bar
